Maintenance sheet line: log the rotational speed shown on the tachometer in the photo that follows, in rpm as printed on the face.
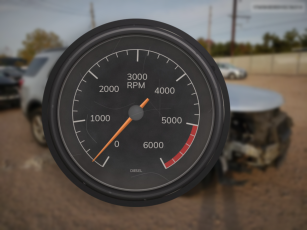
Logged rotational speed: 200 rpm
